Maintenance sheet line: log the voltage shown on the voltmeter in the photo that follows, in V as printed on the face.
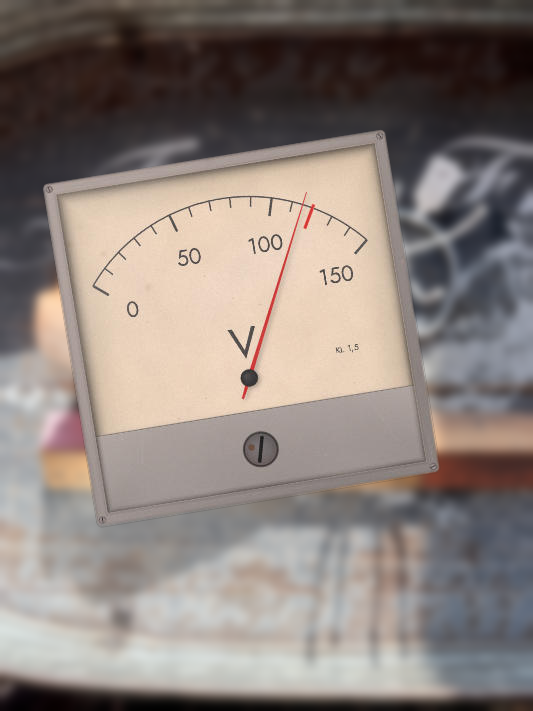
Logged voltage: 115 V
